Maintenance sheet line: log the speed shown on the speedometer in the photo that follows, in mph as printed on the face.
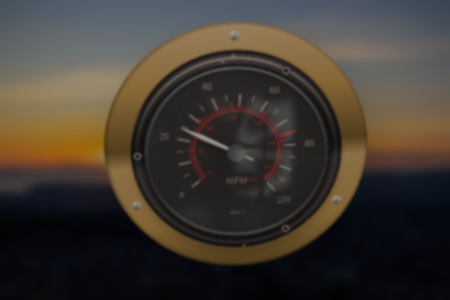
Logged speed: 25 mph
